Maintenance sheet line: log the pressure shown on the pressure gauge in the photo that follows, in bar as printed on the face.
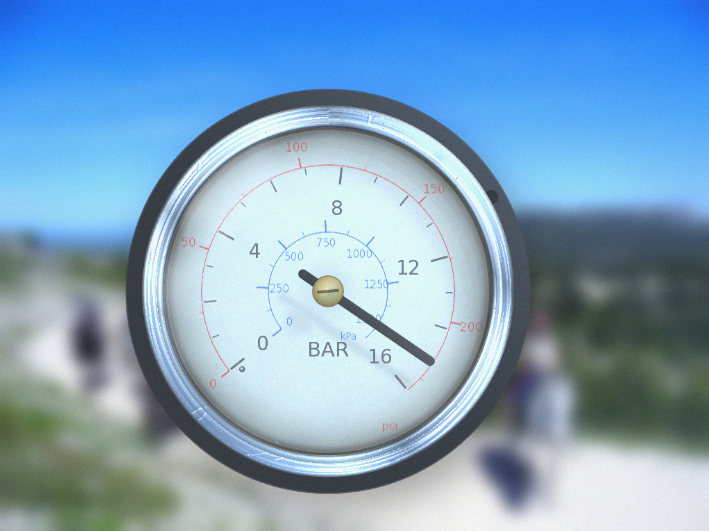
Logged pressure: 15 bar
